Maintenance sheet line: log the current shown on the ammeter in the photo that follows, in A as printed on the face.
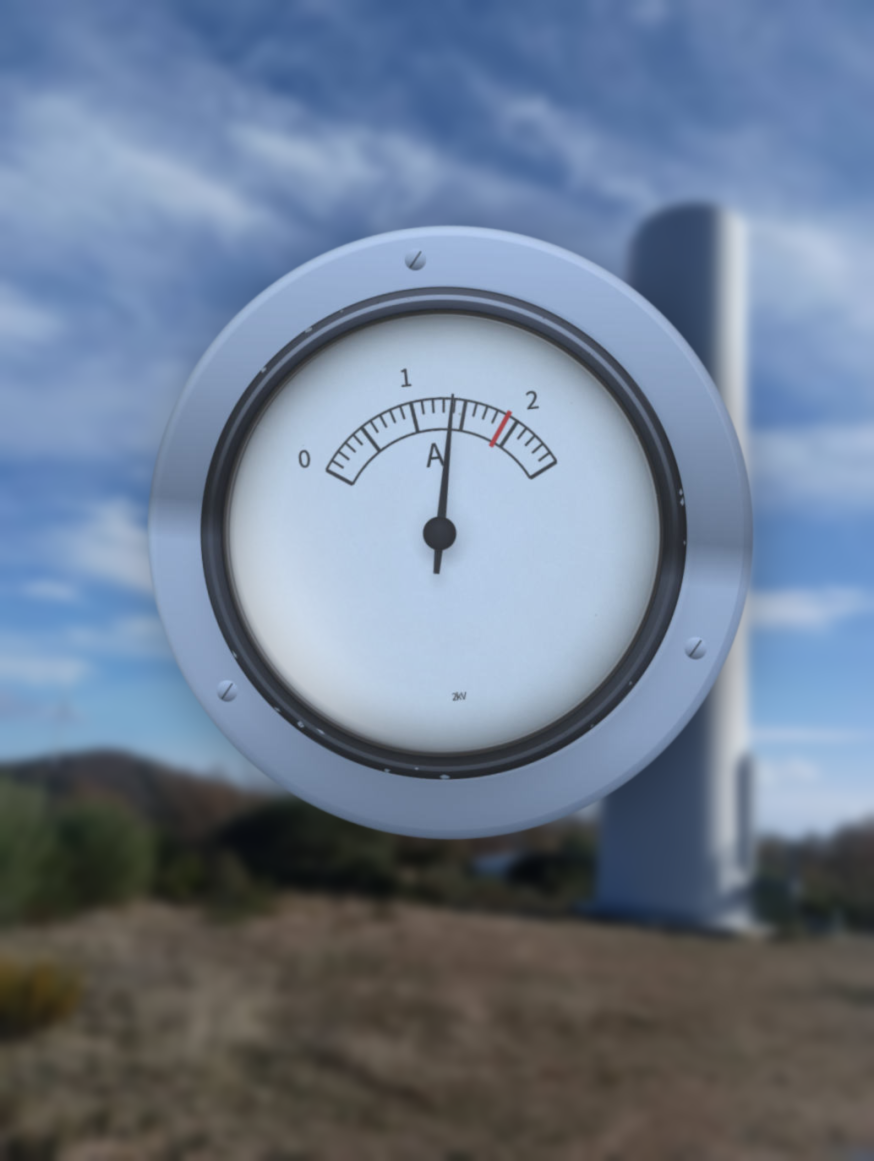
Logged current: 1.4 A
